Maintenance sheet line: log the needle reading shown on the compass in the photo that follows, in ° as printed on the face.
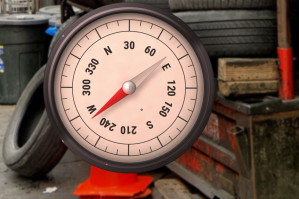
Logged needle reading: 260 °
